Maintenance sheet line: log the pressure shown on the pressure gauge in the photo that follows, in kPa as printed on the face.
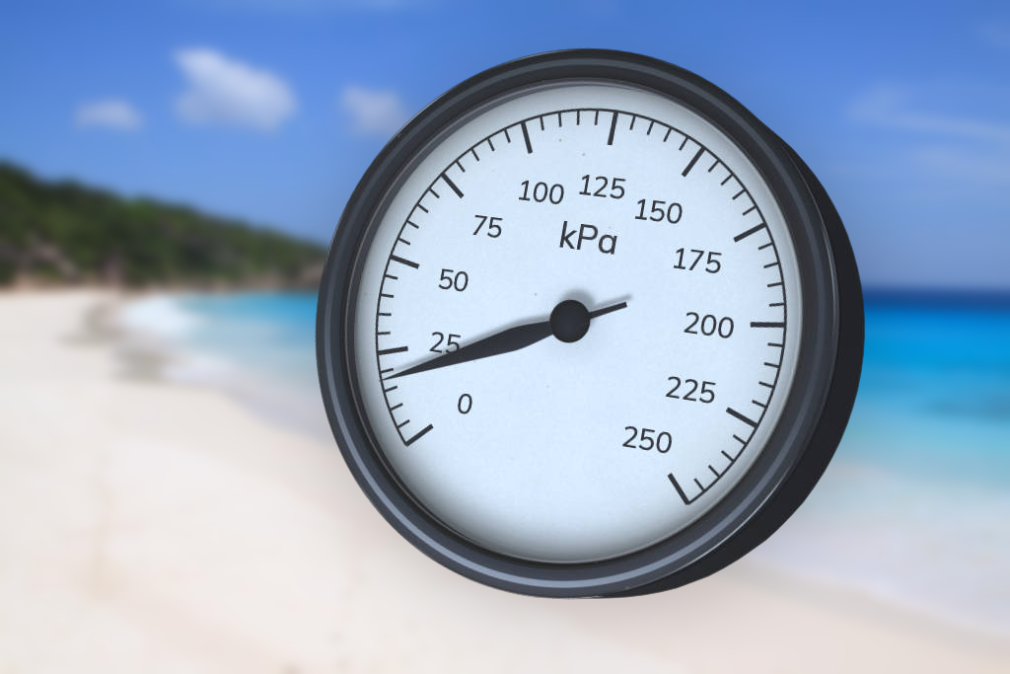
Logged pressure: 17.5 kPa
